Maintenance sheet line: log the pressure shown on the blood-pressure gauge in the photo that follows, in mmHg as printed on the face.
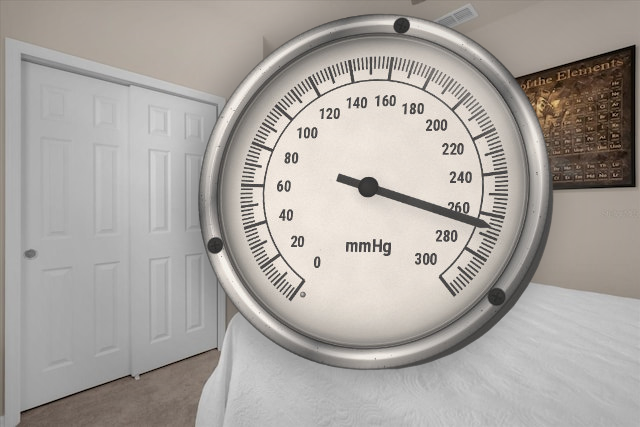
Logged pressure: 266 mmHg
